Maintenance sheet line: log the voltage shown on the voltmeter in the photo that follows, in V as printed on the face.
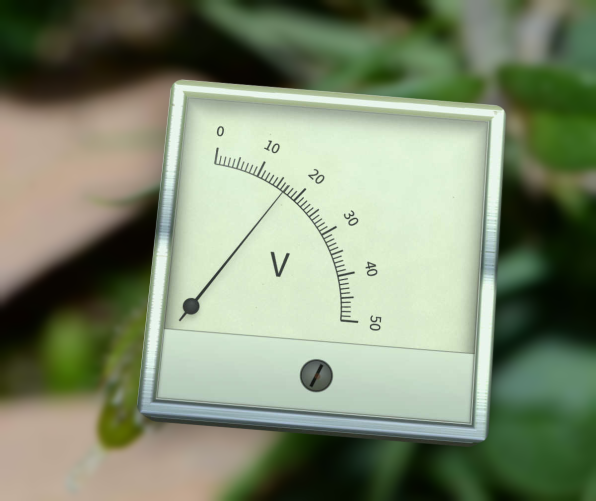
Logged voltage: 17 V
